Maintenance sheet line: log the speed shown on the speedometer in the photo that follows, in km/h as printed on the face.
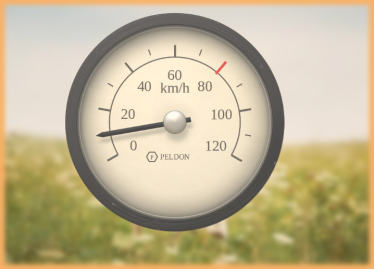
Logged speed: 10 km/h
